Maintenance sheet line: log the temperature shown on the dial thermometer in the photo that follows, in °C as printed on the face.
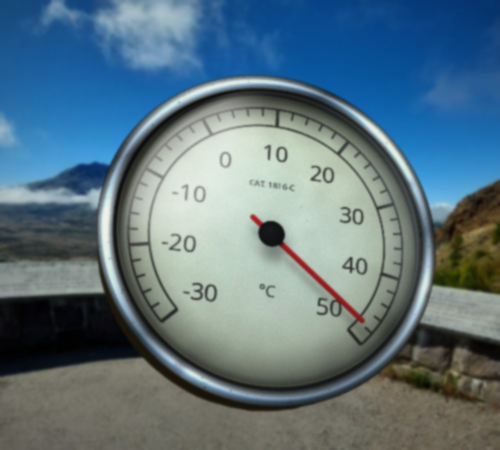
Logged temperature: 48 °C
